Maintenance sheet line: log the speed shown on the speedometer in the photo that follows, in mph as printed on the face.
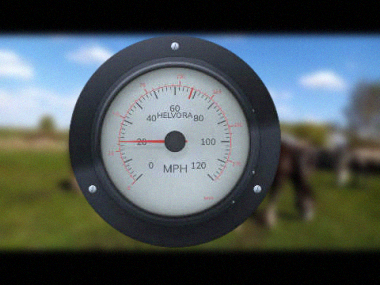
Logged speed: 20 mph
